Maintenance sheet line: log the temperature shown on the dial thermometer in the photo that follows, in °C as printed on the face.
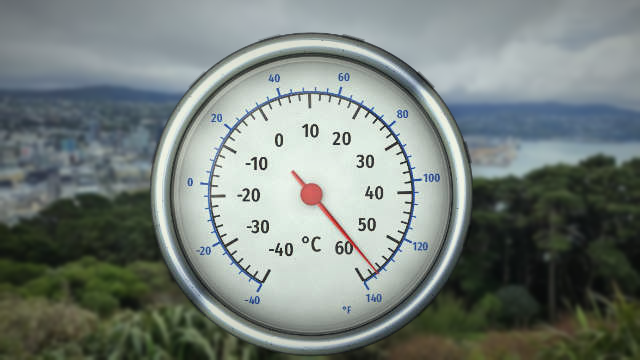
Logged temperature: 57 °C
